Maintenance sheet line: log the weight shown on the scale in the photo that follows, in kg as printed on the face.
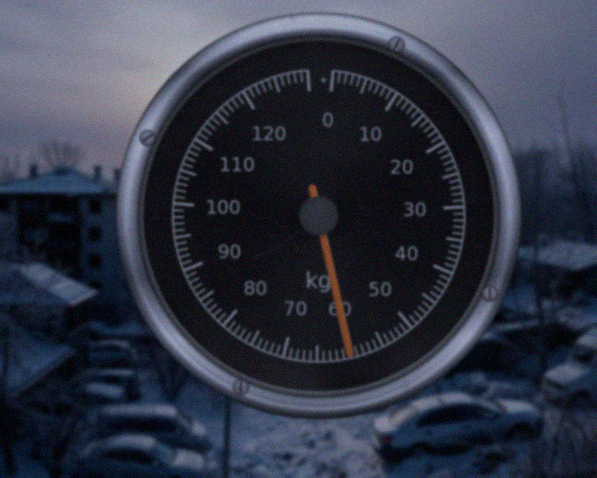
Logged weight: 60 kg
